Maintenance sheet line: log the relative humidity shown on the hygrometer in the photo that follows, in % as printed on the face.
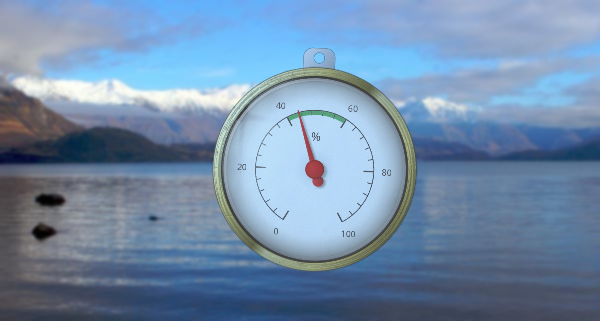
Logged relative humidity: 44 %
